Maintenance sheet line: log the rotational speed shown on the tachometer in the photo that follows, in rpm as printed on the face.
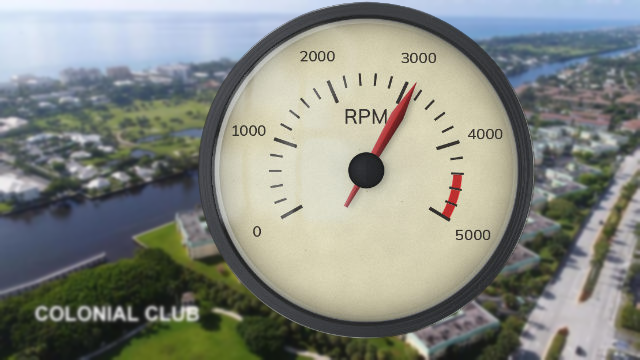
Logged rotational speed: 3100 rpm
